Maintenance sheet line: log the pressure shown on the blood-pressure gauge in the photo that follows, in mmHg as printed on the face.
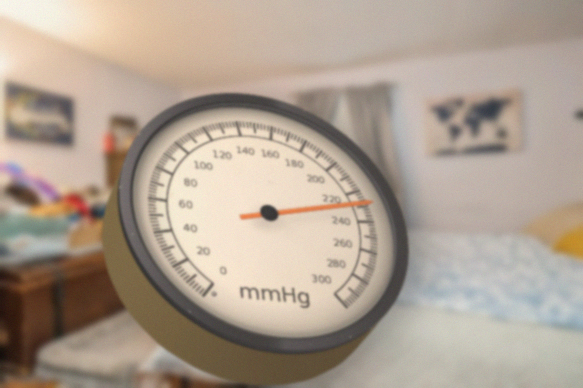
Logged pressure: 230 mmHg
